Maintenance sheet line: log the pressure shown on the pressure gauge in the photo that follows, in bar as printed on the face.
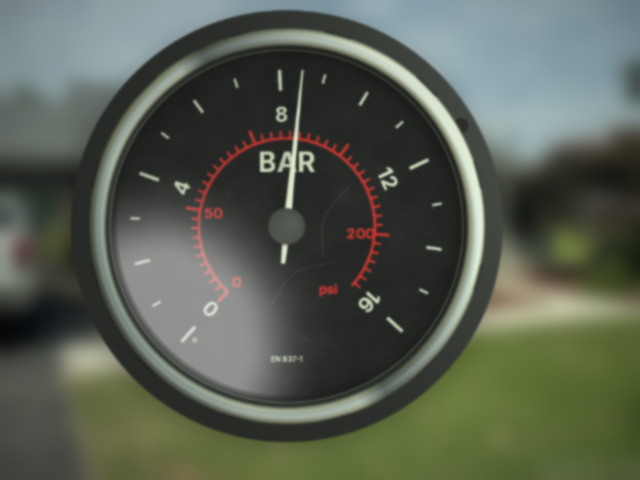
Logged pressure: 8.5 bar
